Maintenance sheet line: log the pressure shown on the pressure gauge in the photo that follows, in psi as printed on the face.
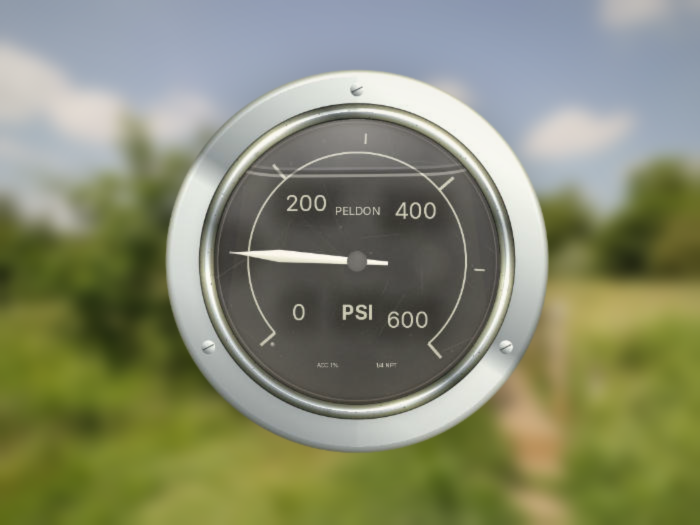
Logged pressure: 100 psi
